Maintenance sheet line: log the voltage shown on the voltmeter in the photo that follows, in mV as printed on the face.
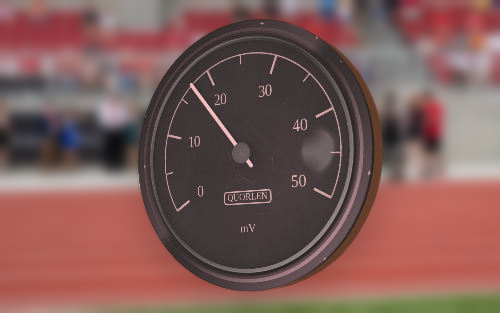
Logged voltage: 17.5 mV
